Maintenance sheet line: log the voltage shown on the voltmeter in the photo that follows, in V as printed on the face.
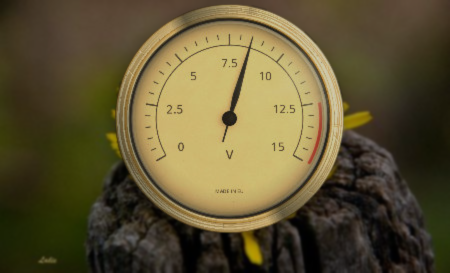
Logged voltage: 8.5 V
